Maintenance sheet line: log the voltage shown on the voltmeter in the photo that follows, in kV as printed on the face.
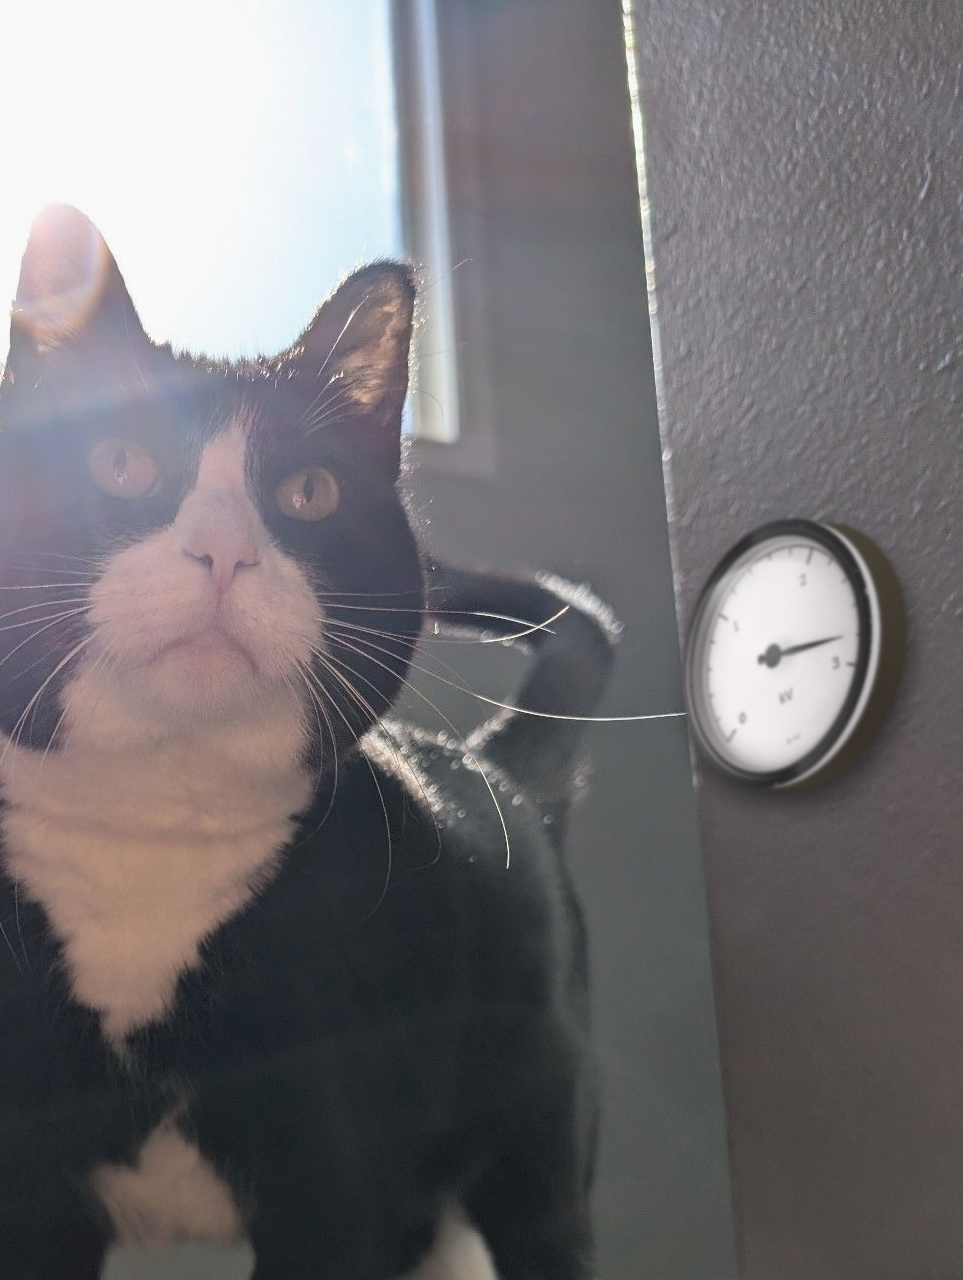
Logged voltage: 2.8 kV
